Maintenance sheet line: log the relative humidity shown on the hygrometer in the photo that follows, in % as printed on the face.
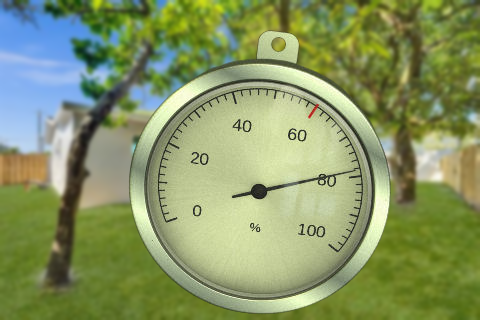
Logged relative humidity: 78 %
